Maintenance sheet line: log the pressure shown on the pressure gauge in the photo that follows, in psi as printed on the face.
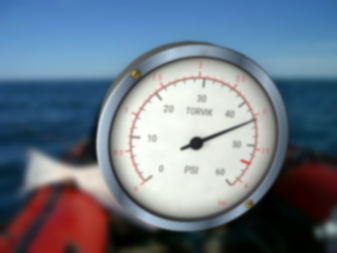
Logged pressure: 44 psi
